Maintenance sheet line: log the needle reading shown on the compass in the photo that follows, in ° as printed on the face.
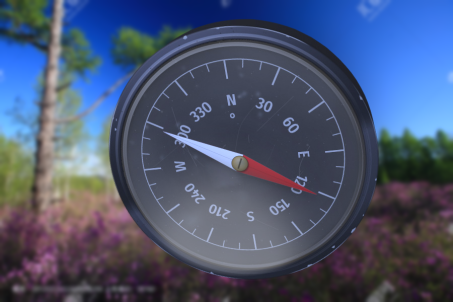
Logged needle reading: 120 °
